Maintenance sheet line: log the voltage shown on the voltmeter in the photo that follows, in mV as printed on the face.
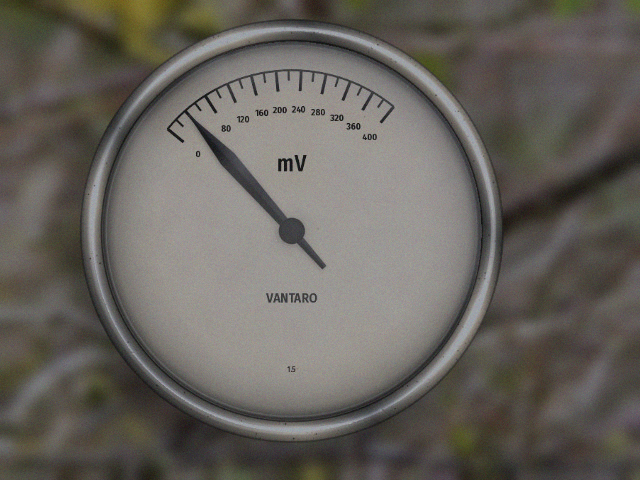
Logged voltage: 40 mV
